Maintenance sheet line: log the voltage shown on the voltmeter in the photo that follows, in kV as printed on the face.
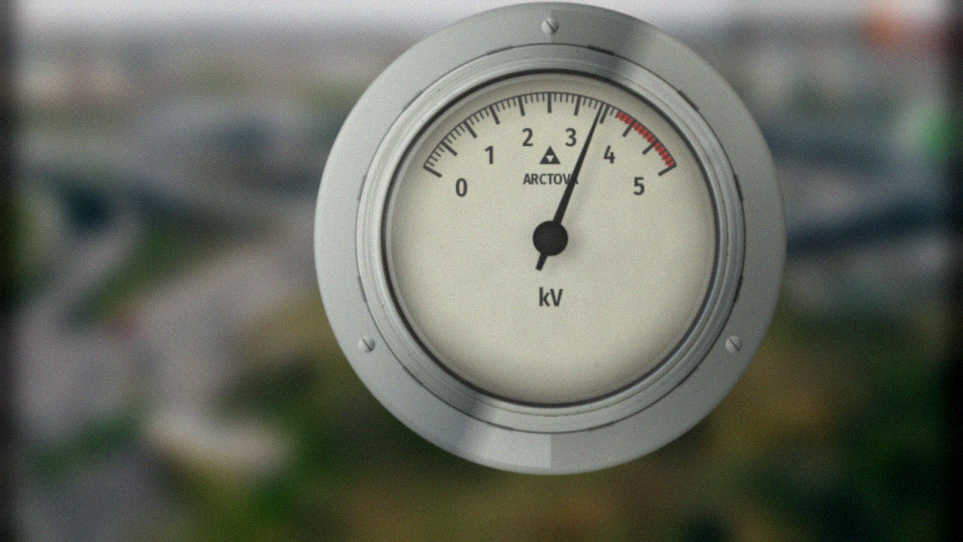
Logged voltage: 3.4 kV
